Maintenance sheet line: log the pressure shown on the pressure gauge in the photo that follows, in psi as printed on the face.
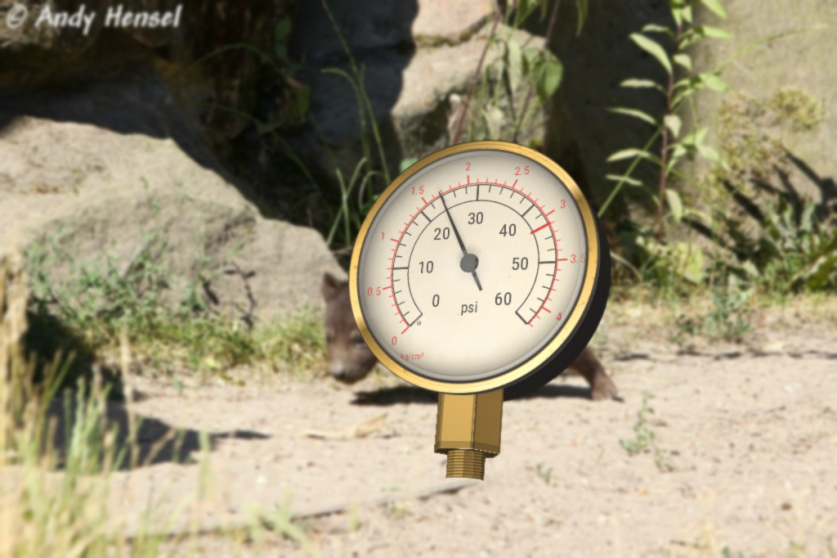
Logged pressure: 24 psi
